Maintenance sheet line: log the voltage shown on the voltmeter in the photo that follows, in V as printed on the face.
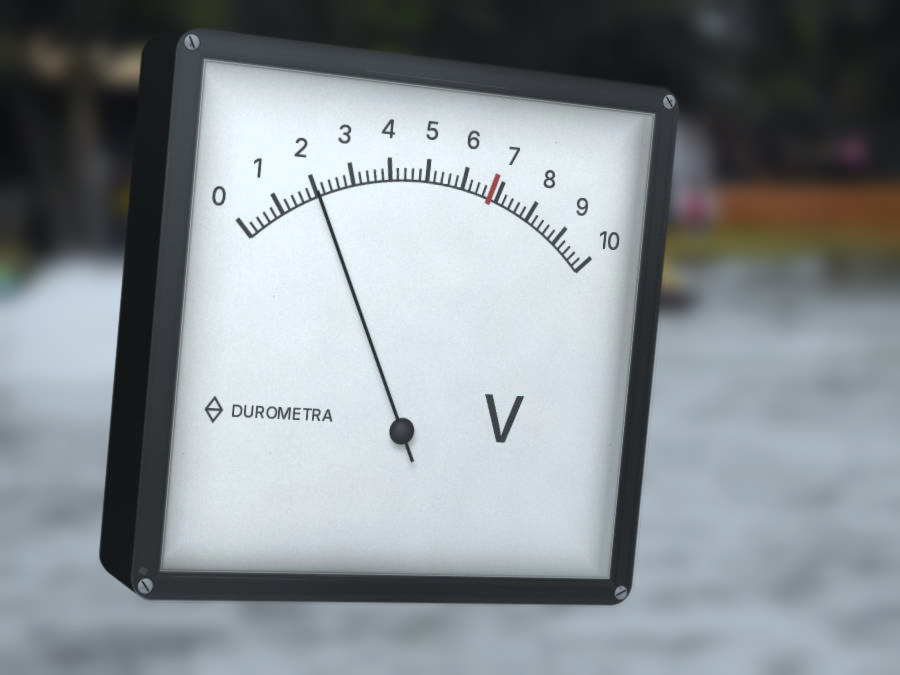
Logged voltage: 2 V
